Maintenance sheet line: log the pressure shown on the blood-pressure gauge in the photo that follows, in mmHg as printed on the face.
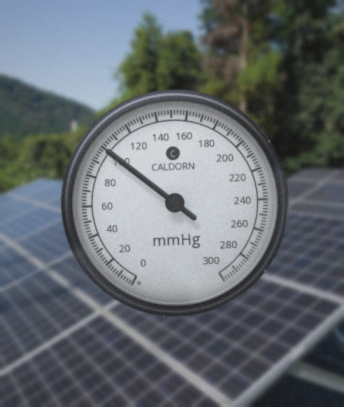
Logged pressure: 100 mmHg
